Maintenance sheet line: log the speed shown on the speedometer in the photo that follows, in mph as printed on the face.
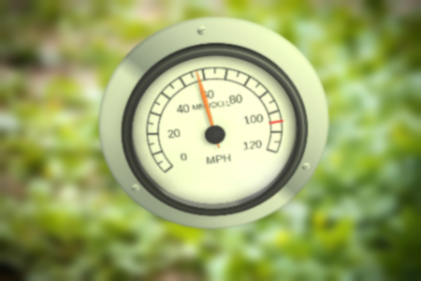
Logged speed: 57.5 mph
